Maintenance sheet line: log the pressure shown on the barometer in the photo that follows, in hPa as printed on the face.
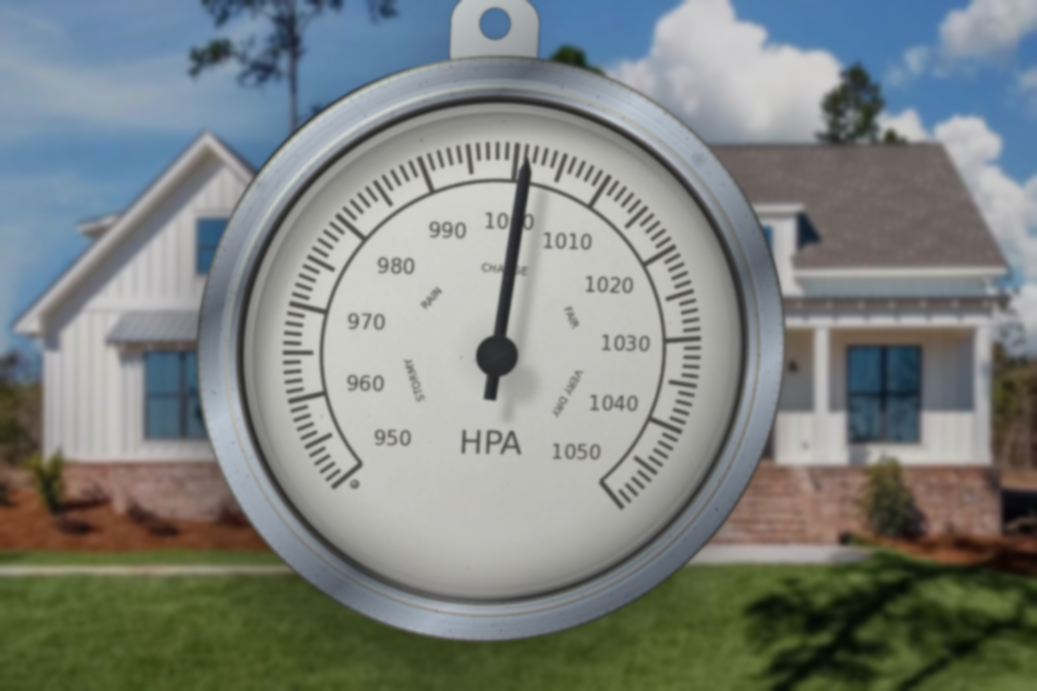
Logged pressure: 1001 hPa
